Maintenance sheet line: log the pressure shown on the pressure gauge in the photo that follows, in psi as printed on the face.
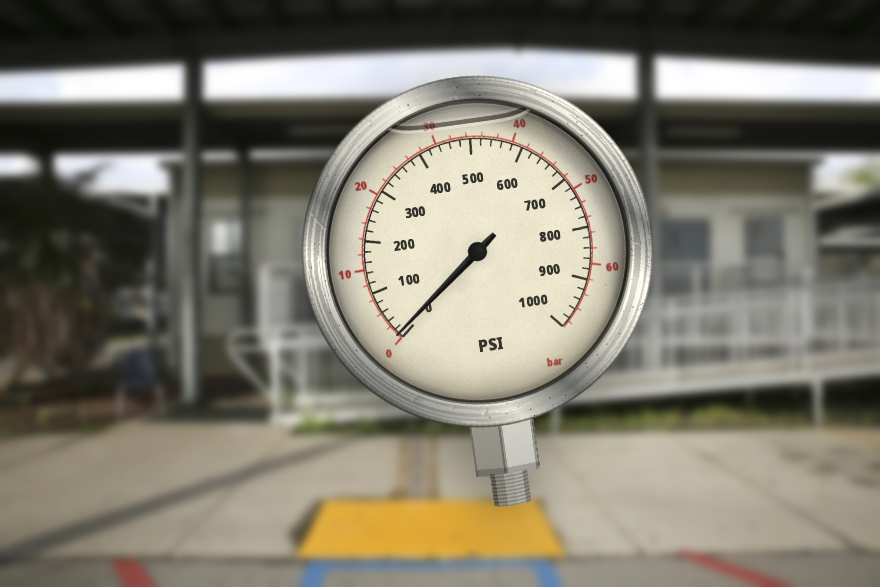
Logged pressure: 10 psi
